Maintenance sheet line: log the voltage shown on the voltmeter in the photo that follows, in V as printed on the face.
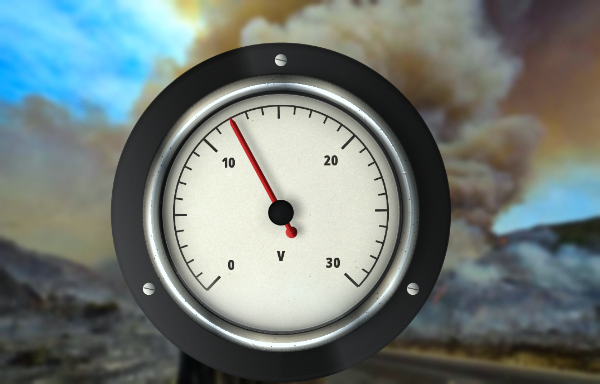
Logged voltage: 12 V
